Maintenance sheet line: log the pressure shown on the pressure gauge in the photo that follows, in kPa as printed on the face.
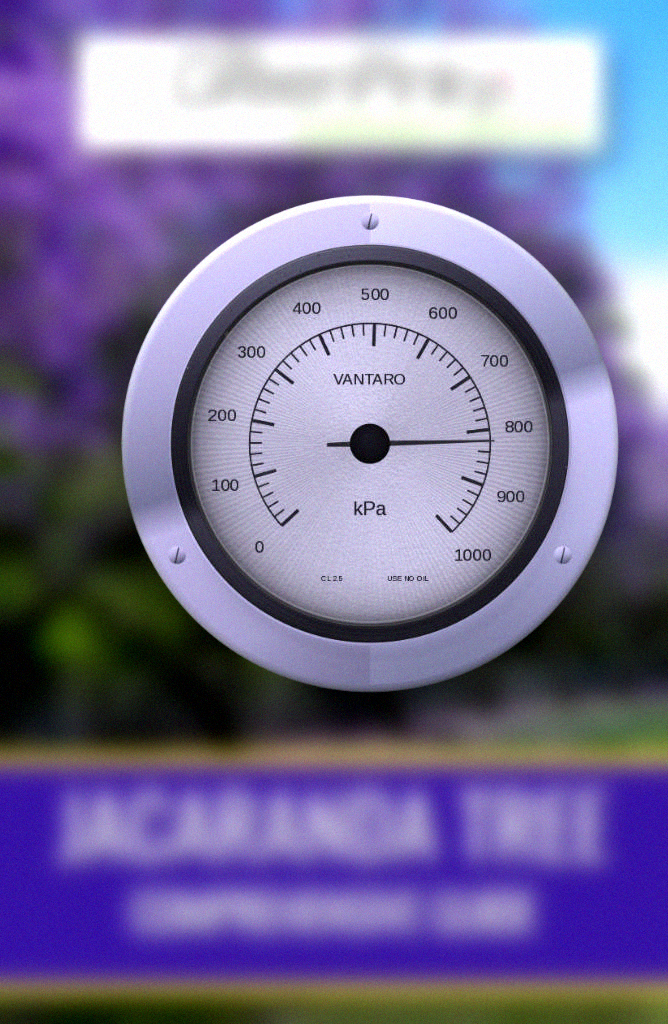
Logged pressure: 820 kPa
